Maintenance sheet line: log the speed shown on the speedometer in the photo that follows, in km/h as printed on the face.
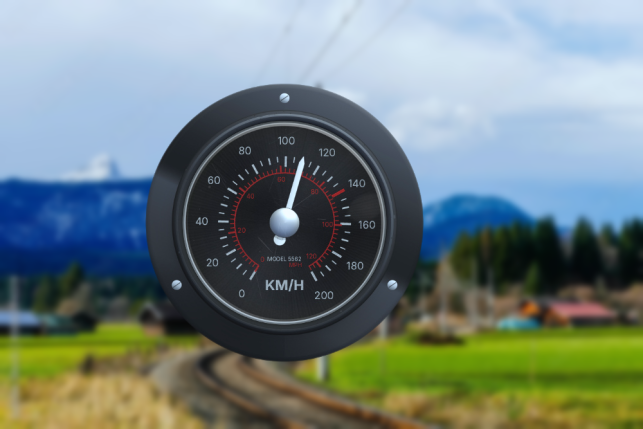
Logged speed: 110 km/h
